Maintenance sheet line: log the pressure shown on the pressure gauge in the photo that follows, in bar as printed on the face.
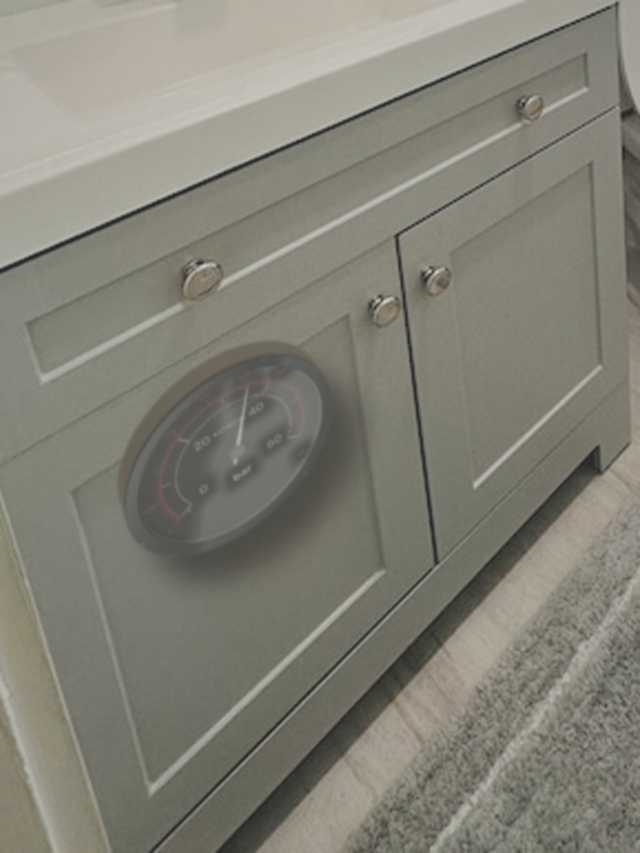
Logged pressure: 35 bar
